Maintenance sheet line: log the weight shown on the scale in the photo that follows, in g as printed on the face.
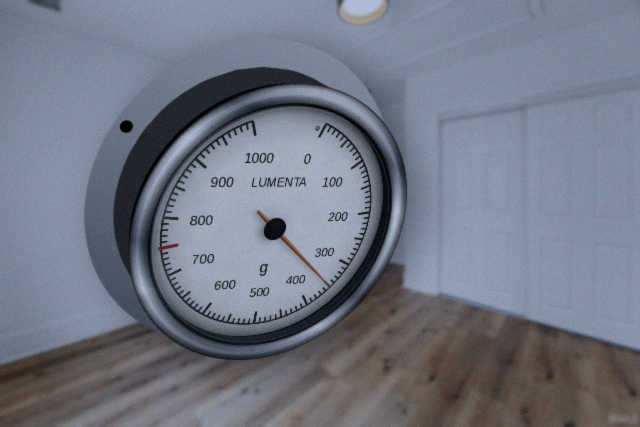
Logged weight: 350 g
